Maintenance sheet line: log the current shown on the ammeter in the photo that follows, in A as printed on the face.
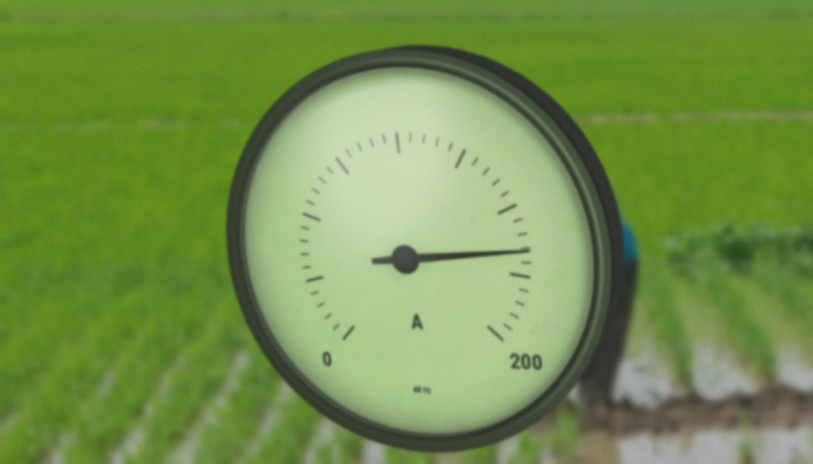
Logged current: 165 A
